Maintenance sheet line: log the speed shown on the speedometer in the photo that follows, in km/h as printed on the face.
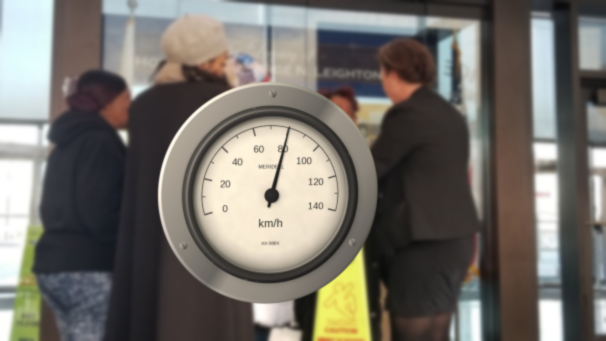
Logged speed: 80 km/h
